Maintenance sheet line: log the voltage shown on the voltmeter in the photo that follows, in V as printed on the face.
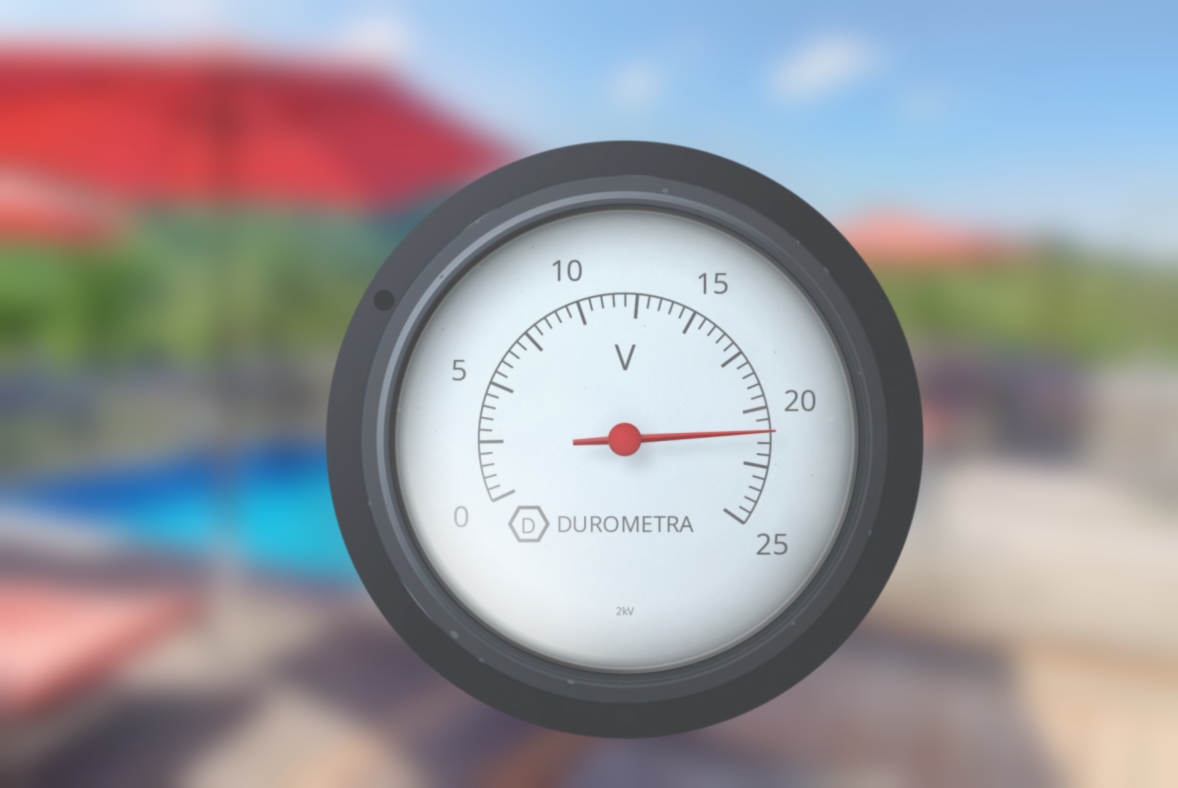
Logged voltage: 21 V
